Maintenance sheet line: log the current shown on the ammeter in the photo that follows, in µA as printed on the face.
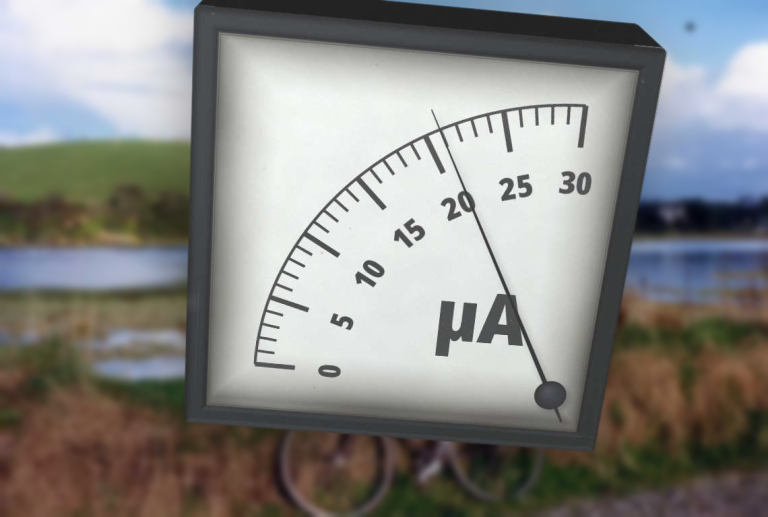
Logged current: 21 µA
